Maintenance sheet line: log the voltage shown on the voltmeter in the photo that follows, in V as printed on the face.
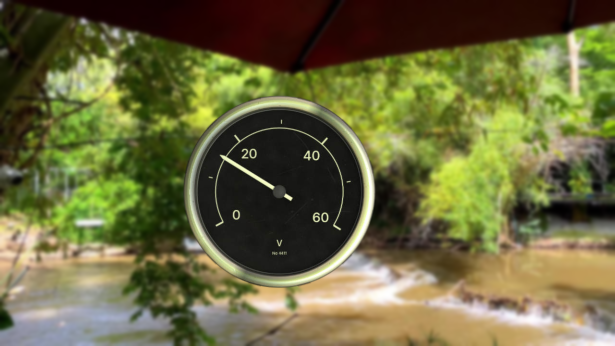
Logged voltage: 15 V
